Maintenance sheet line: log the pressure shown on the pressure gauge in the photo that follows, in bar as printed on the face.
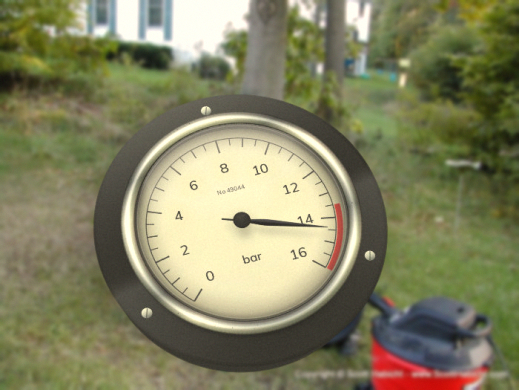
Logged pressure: 14.5 bar
